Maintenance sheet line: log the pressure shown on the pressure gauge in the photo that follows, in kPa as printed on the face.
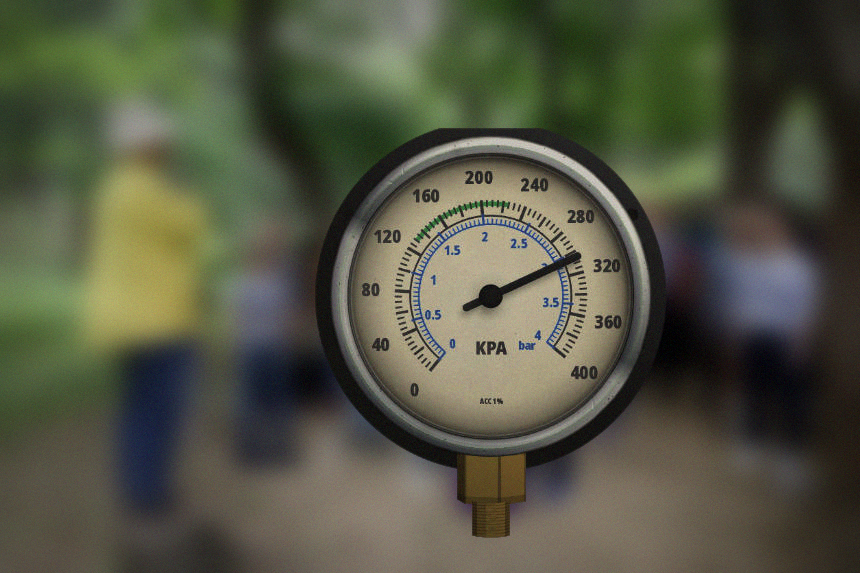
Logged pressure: 305 kPa
